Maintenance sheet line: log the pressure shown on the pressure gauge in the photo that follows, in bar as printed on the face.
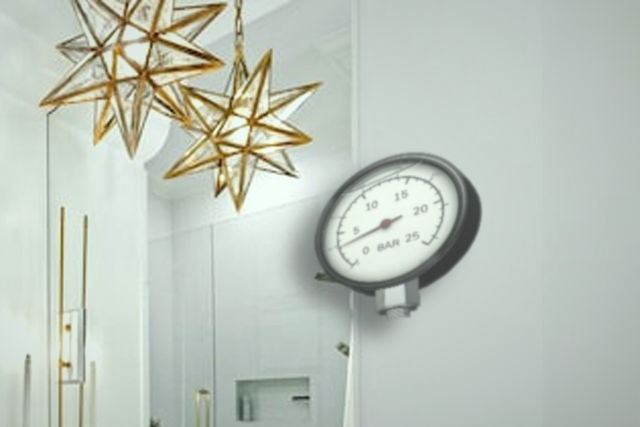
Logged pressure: 3 bar
